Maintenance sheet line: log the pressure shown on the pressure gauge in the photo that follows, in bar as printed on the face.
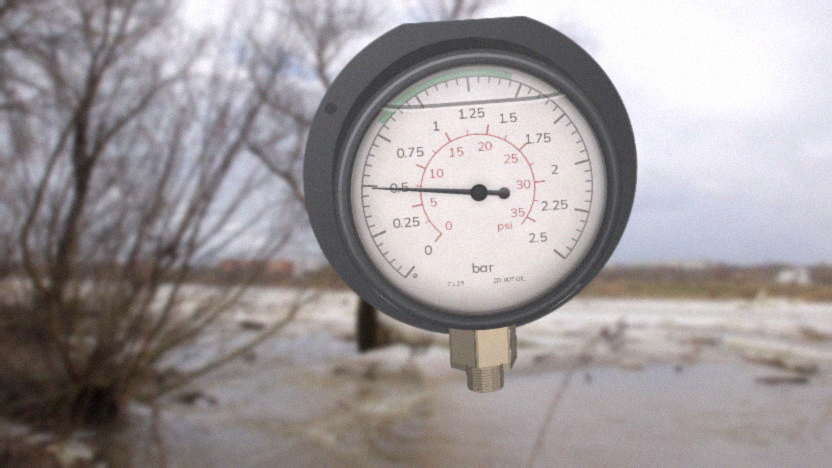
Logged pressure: 0.5 bar
